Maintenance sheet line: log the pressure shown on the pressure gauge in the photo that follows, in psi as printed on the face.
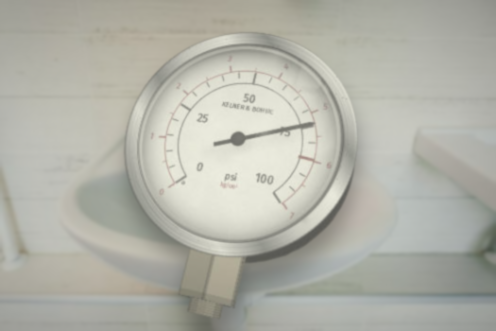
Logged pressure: 75 psi
